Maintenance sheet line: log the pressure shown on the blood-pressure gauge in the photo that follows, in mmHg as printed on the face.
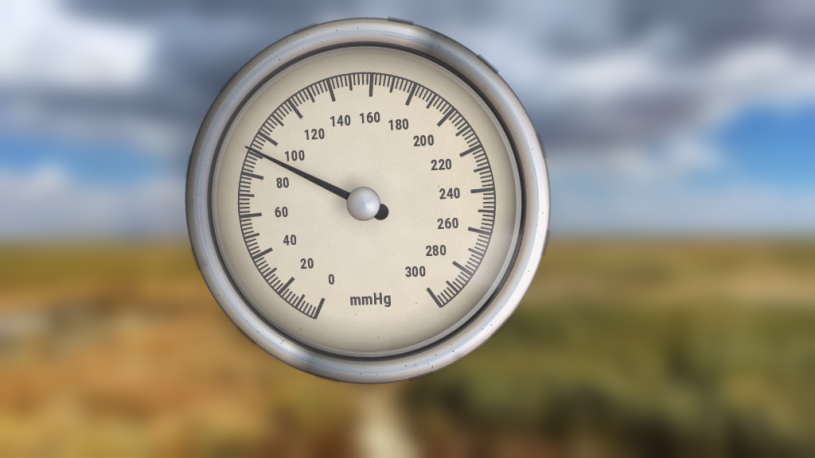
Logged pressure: 92 mmHg
